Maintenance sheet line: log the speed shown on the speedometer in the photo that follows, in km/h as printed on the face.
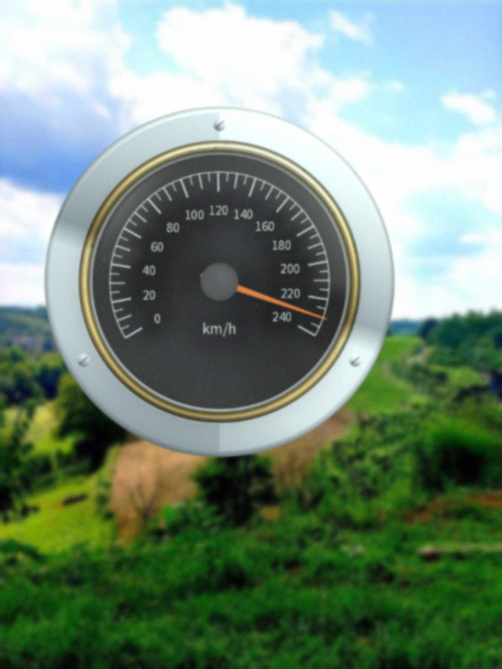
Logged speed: 230 km/h
